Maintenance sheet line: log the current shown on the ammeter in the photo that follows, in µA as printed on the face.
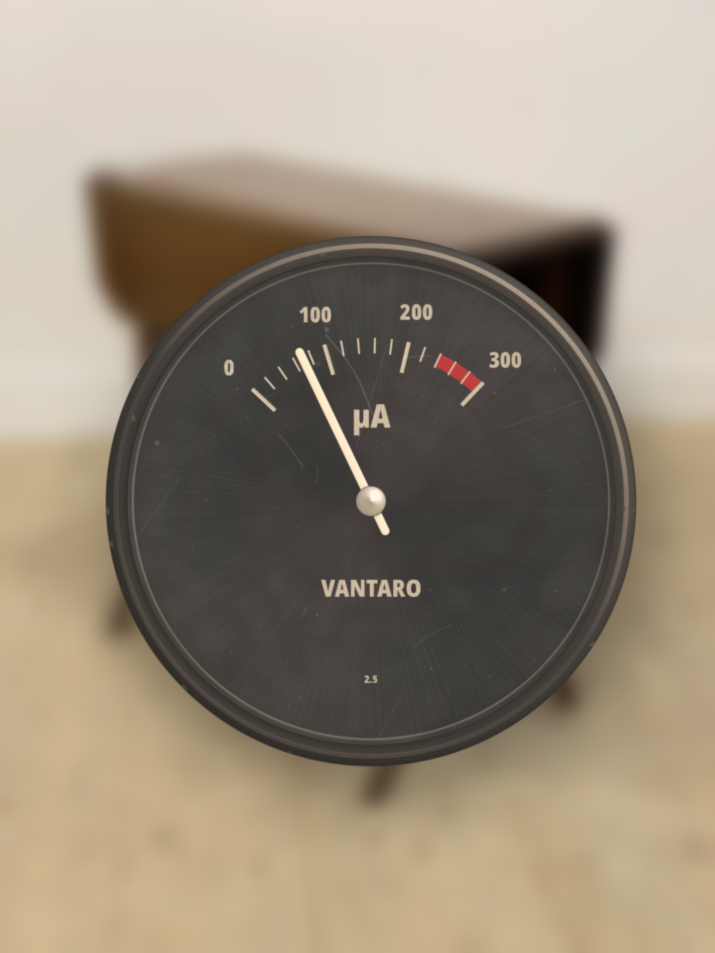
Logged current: 70 µA
